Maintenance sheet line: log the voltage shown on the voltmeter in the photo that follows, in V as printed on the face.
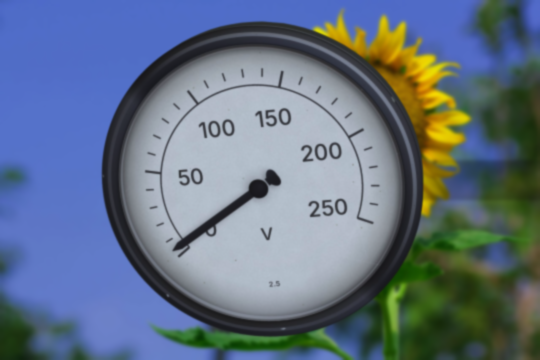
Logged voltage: 5 V
